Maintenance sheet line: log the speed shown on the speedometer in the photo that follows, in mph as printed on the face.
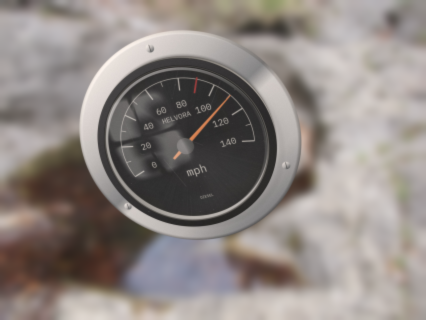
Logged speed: 110 mph
